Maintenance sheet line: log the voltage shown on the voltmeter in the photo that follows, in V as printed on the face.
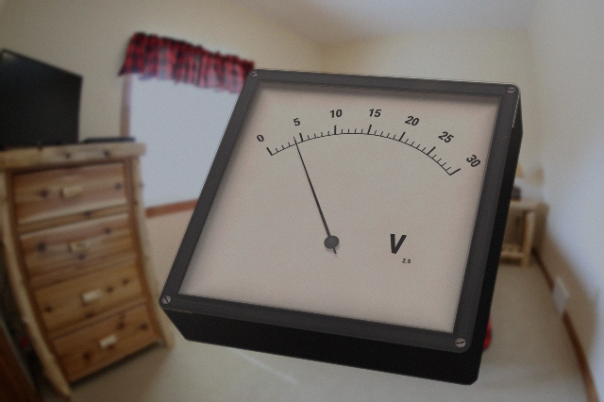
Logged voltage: 4 V
